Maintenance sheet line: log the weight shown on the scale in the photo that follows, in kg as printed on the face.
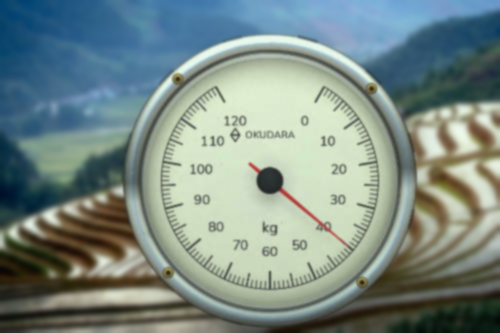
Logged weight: 40 kg
